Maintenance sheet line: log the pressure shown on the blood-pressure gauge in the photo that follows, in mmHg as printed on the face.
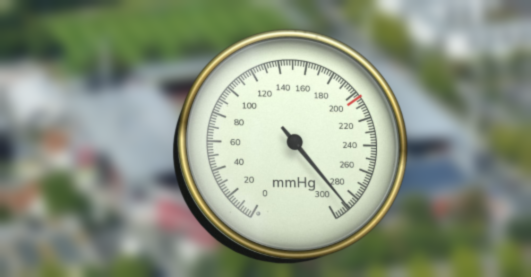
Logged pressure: 290 mmHg
